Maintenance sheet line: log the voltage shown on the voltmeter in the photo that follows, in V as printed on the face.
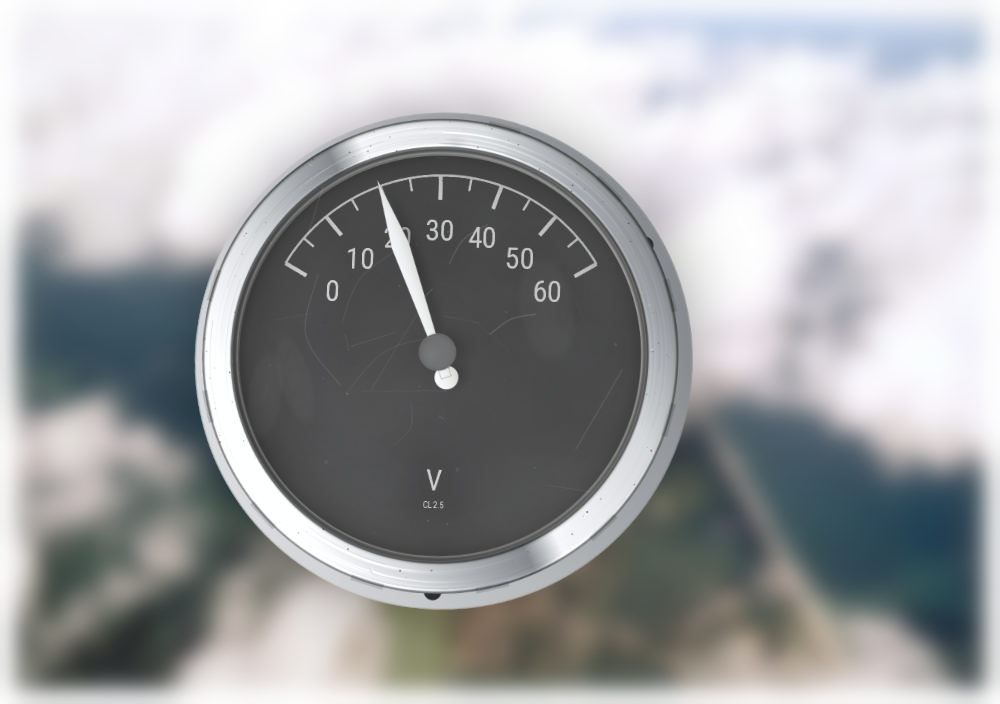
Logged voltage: 20 V
